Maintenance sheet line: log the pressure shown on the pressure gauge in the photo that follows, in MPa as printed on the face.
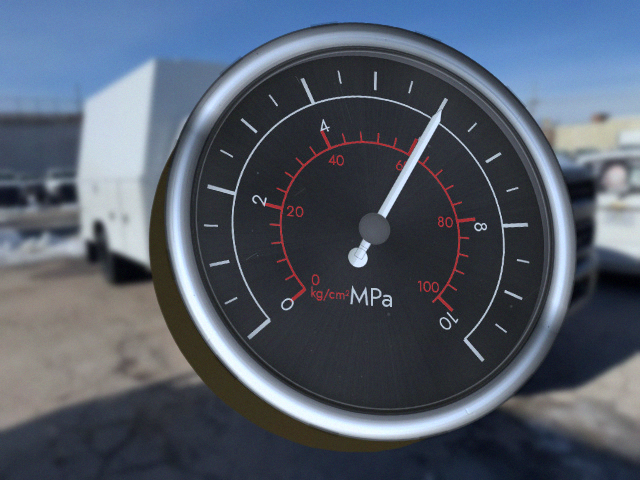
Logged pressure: 6 MPa
